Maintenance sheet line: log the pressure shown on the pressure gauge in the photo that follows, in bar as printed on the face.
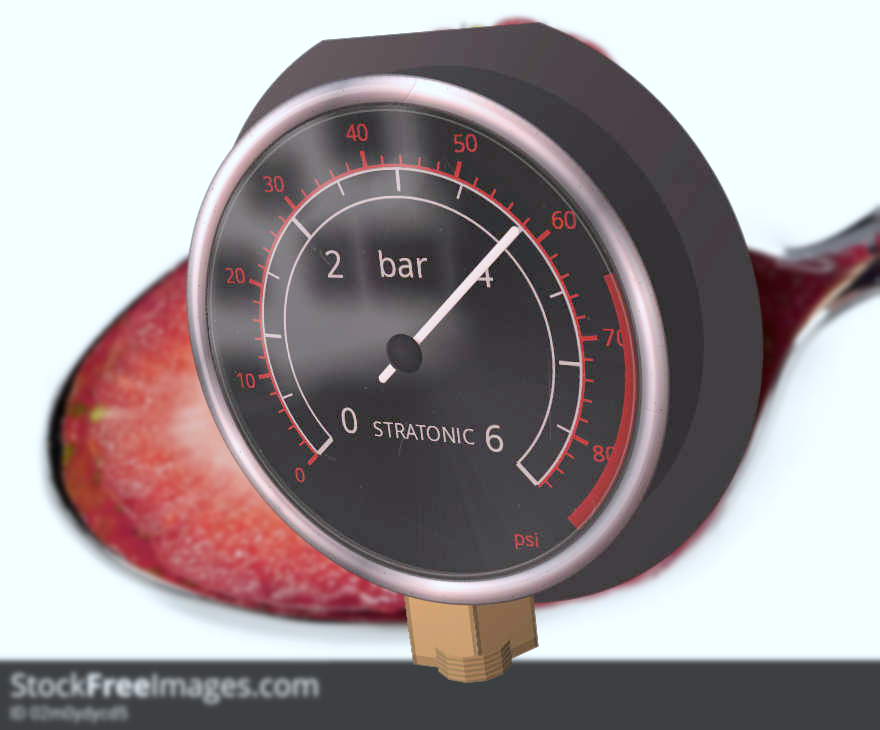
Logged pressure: 4 bar
